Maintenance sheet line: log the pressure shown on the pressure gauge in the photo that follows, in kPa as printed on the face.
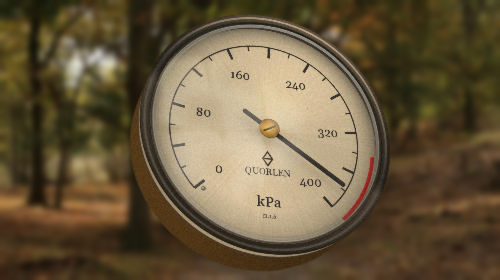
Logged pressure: 380 kPa
